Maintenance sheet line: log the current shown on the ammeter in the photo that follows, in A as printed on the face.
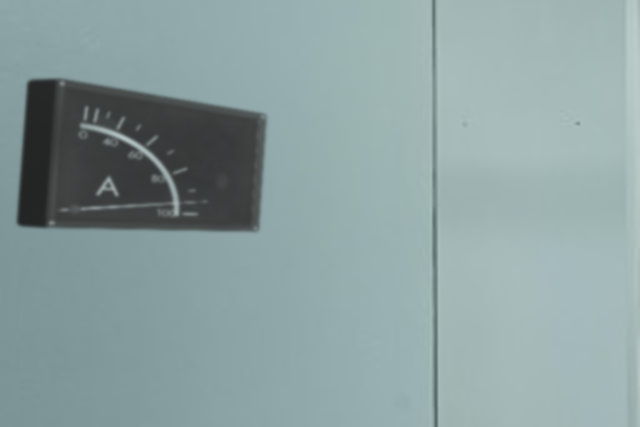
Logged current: 95 A
